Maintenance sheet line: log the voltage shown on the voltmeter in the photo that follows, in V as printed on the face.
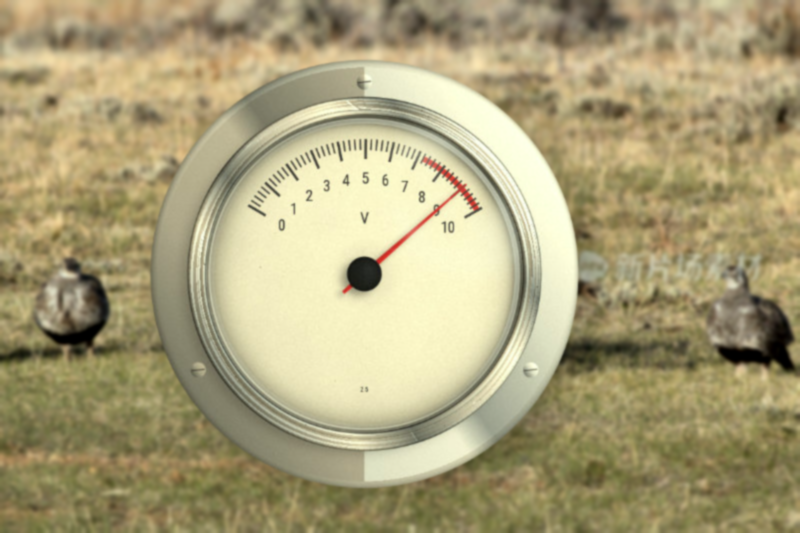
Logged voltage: 9 V
